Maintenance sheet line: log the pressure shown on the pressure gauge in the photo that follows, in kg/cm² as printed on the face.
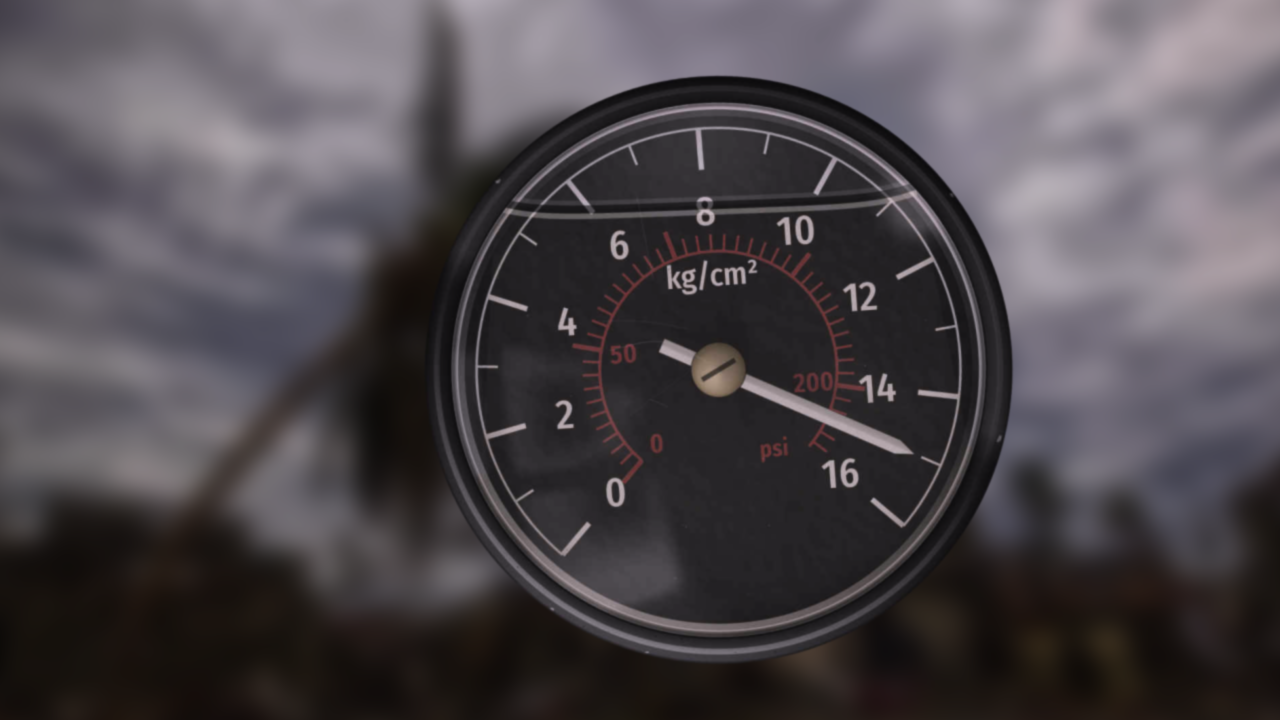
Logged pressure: 15 kg/cm²
